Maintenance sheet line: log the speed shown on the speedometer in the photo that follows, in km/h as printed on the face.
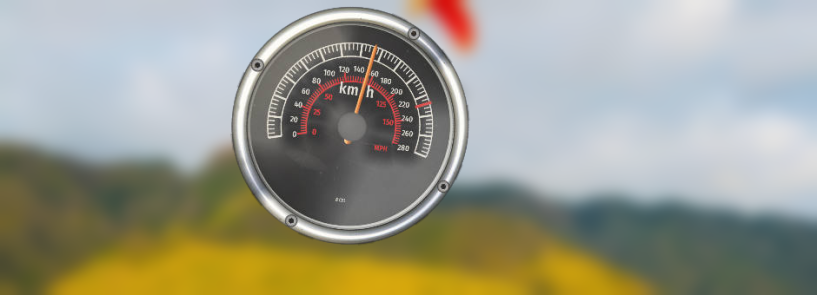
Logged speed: 152 km/h
